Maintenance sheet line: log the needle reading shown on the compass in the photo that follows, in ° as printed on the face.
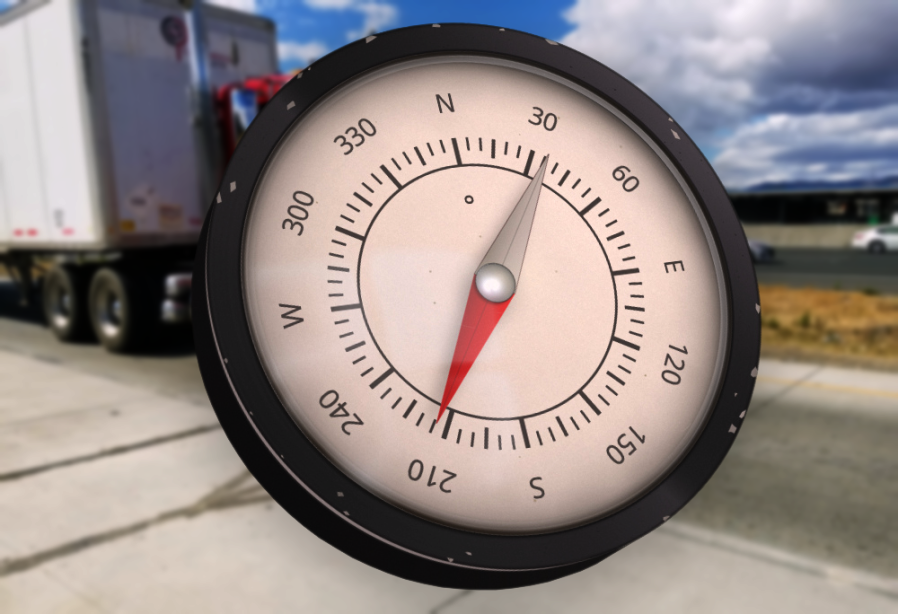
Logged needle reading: 215 °
